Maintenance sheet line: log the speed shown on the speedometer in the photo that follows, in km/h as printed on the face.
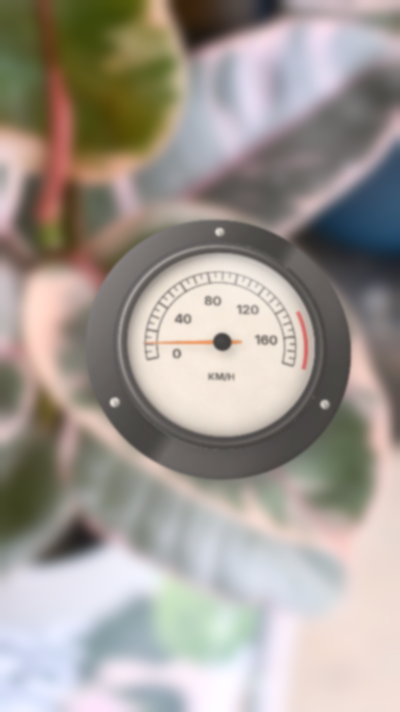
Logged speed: 10 km/h
